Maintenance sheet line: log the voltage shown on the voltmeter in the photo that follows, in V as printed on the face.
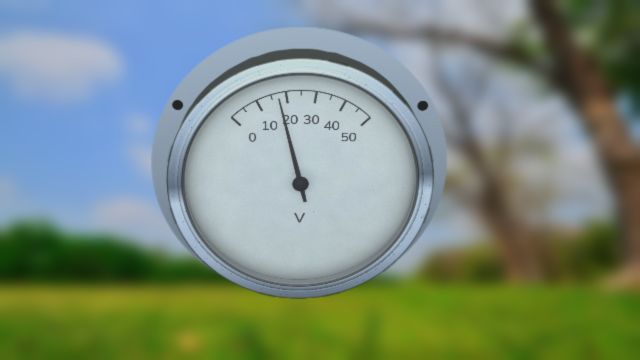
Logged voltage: 17.5 V
